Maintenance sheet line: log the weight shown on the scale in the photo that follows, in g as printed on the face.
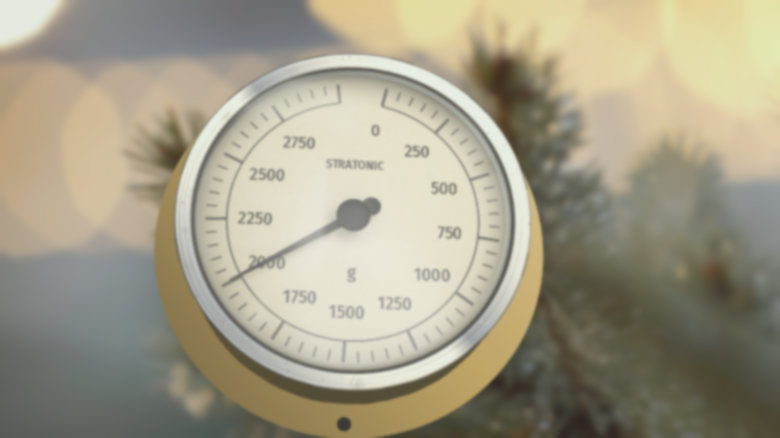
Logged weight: 2000 g
